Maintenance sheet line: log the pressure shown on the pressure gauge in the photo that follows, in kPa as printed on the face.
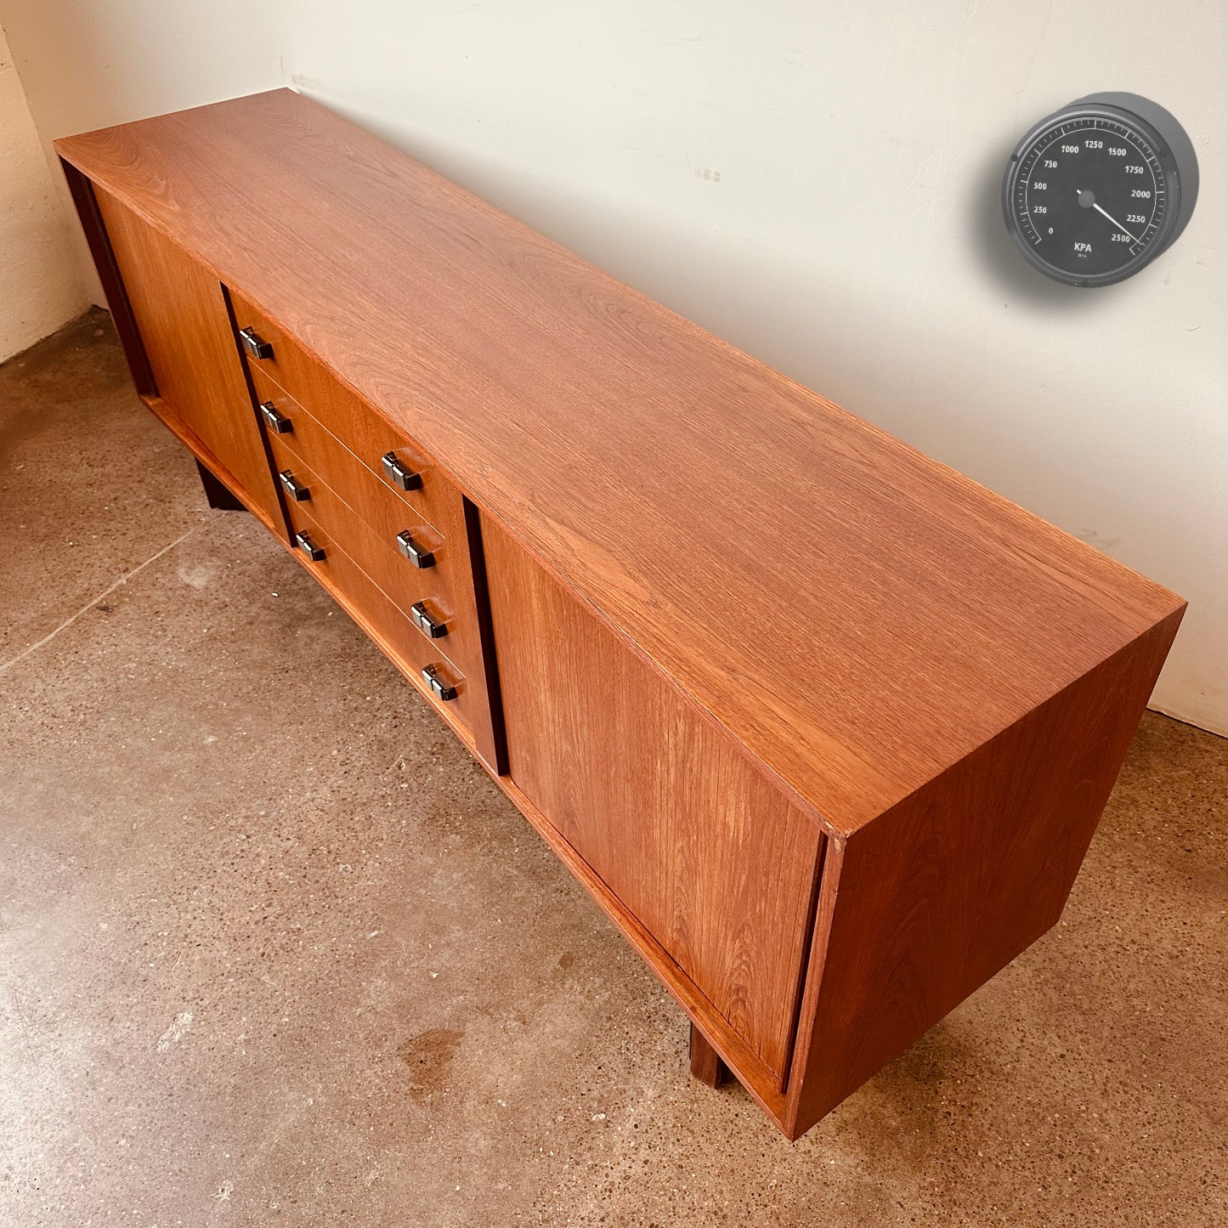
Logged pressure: 2400 kPa
